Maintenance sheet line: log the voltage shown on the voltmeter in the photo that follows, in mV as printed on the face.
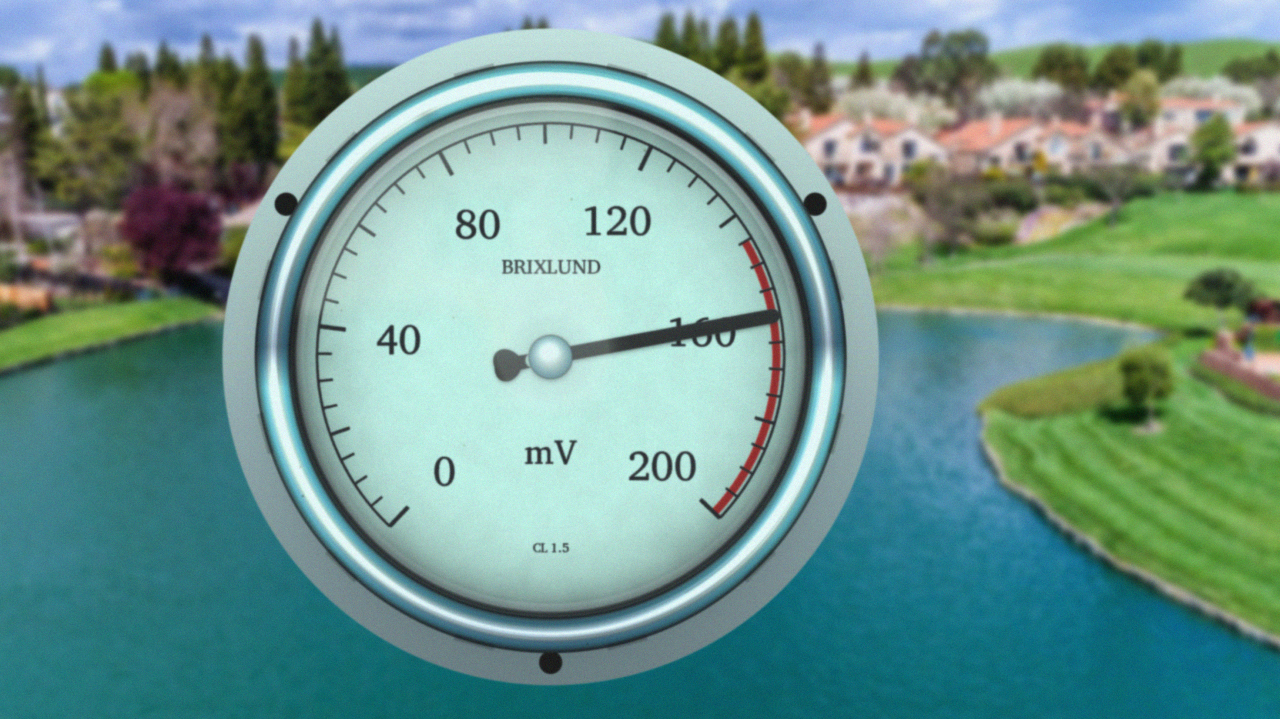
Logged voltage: 160 mV
